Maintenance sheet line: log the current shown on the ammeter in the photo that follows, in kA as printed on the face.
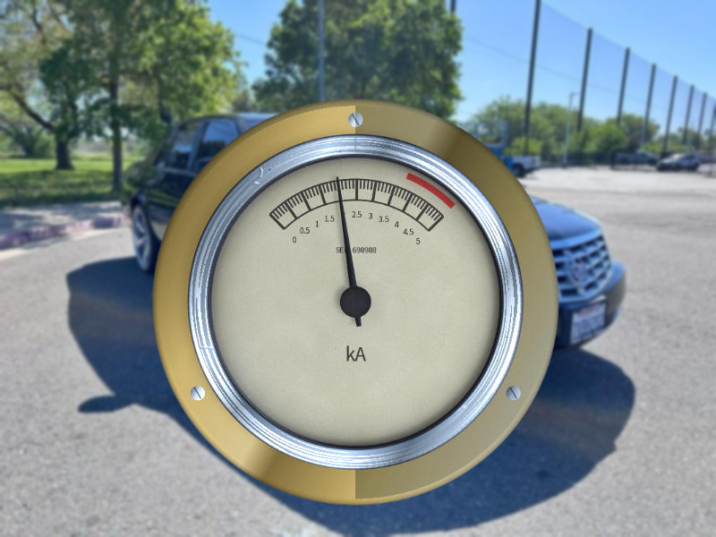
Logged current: 2 kA
